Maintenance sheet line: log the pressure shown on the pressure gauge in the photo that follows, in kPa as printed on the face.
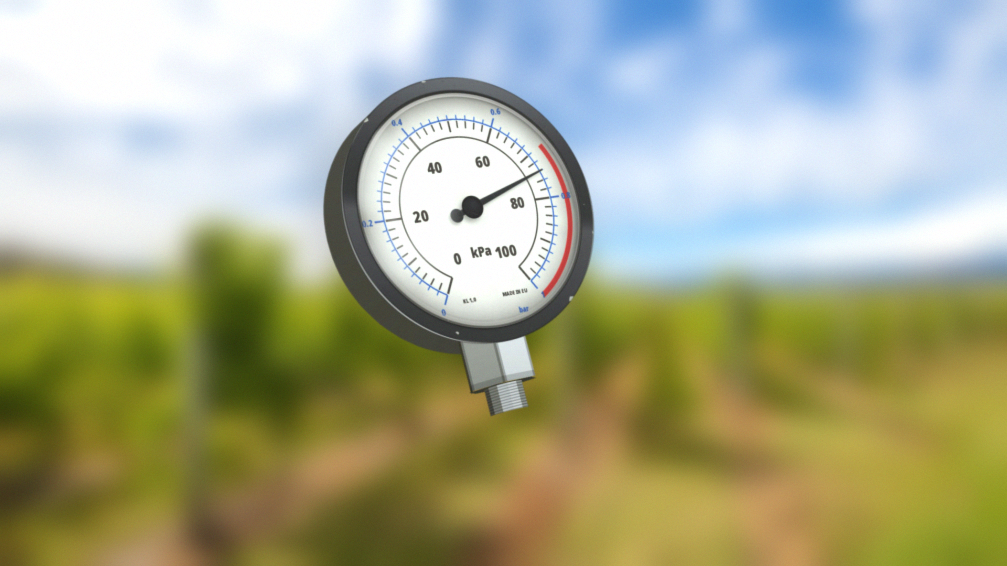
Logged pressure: 74 kPa
